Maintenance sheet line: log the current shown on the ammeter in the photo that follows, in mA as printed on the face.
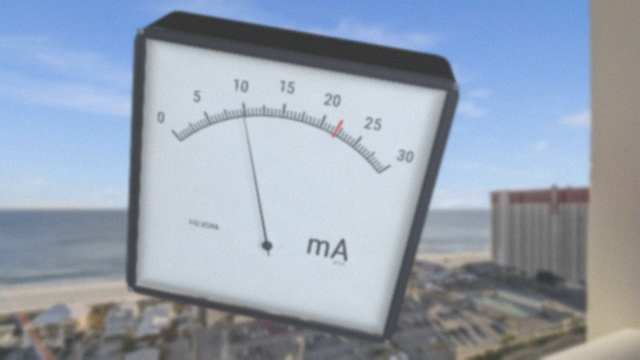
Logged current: 10 mA
